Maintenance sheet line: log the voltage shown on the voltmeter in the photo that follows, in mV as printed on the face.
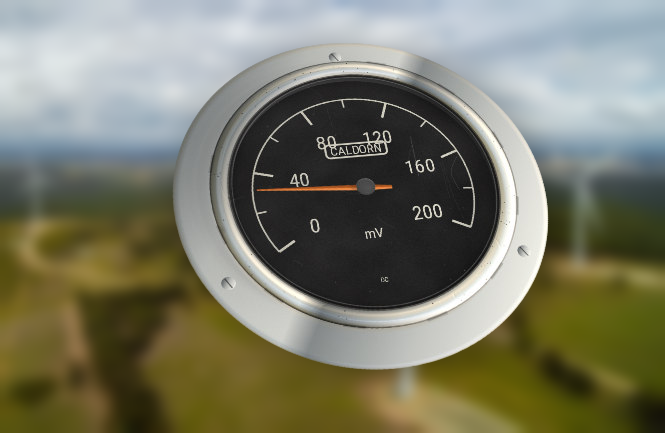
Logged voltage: 30 mV
